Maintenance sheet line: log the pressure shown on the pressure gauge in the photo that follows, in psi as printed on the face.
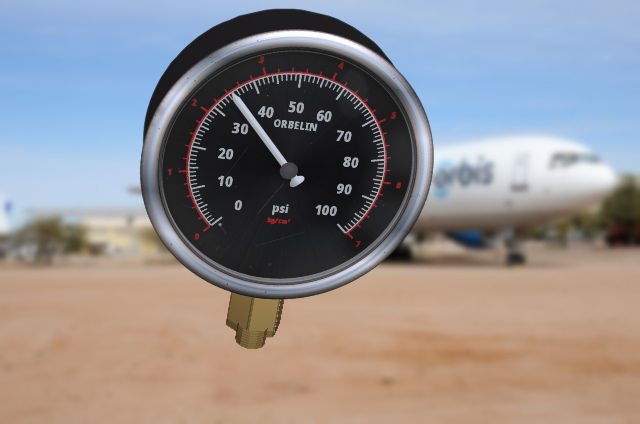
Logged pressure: 35 psi
